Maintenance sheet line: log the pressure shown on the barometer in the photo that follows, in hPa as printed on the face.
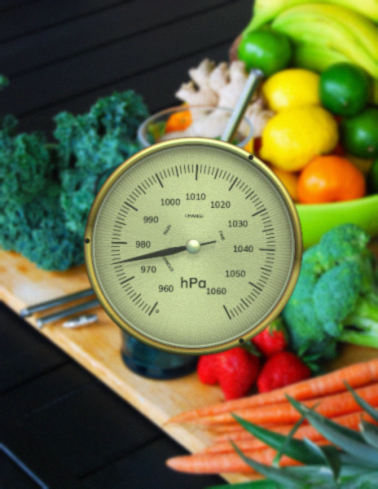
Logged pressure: 975 hPa
